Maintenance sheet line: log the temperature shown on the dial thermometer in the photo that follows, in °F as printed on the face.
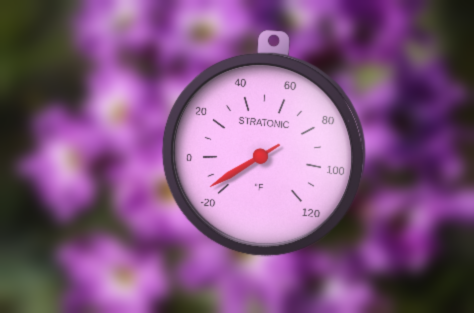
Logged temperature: -15 °F
